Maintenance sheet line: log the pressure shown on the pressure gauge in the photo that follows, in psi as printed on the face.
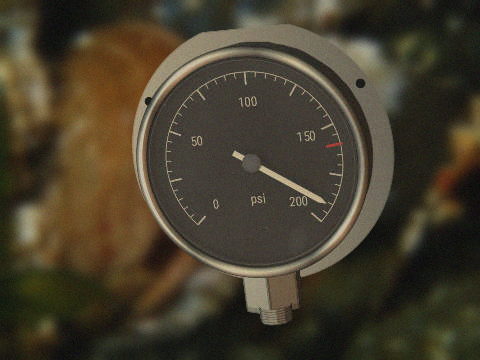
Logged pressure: 190 psi
